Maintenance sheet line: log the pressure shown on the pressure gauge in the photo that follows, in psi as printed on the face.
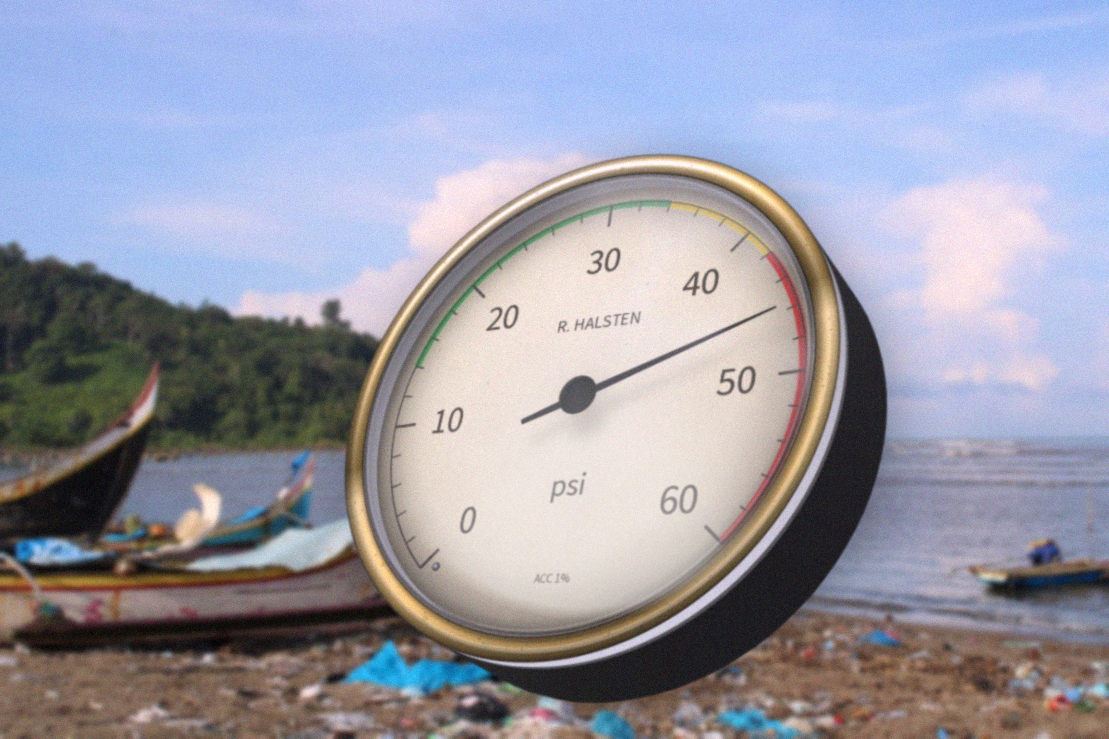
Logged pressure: 46 psi
